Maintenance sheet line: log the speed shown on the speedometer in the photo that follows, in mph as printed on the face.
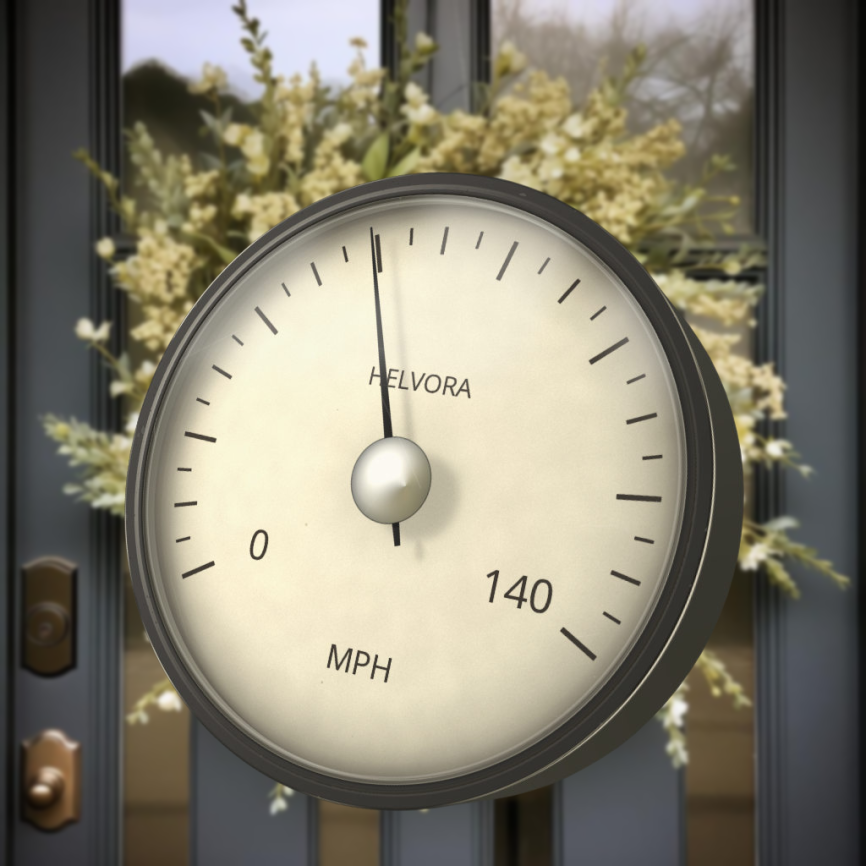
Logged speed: 60 mph
